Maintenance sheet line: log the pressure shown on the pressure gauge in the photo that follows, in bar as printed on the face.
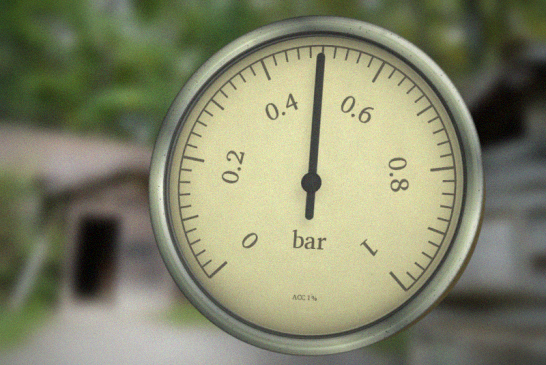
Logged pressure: 0.5 bar
